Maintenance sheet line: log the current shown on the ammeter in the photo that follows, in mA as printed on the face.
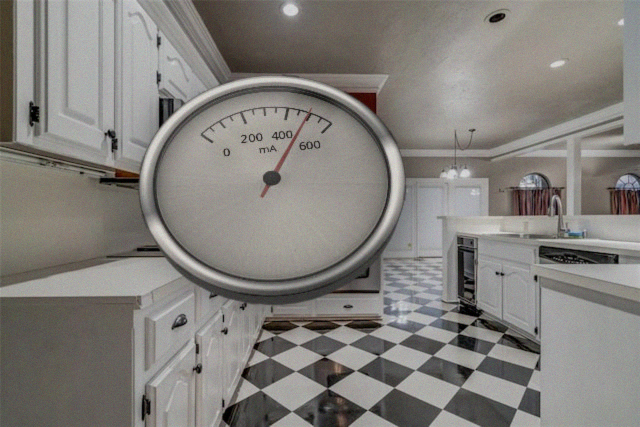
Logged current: 500 mA
